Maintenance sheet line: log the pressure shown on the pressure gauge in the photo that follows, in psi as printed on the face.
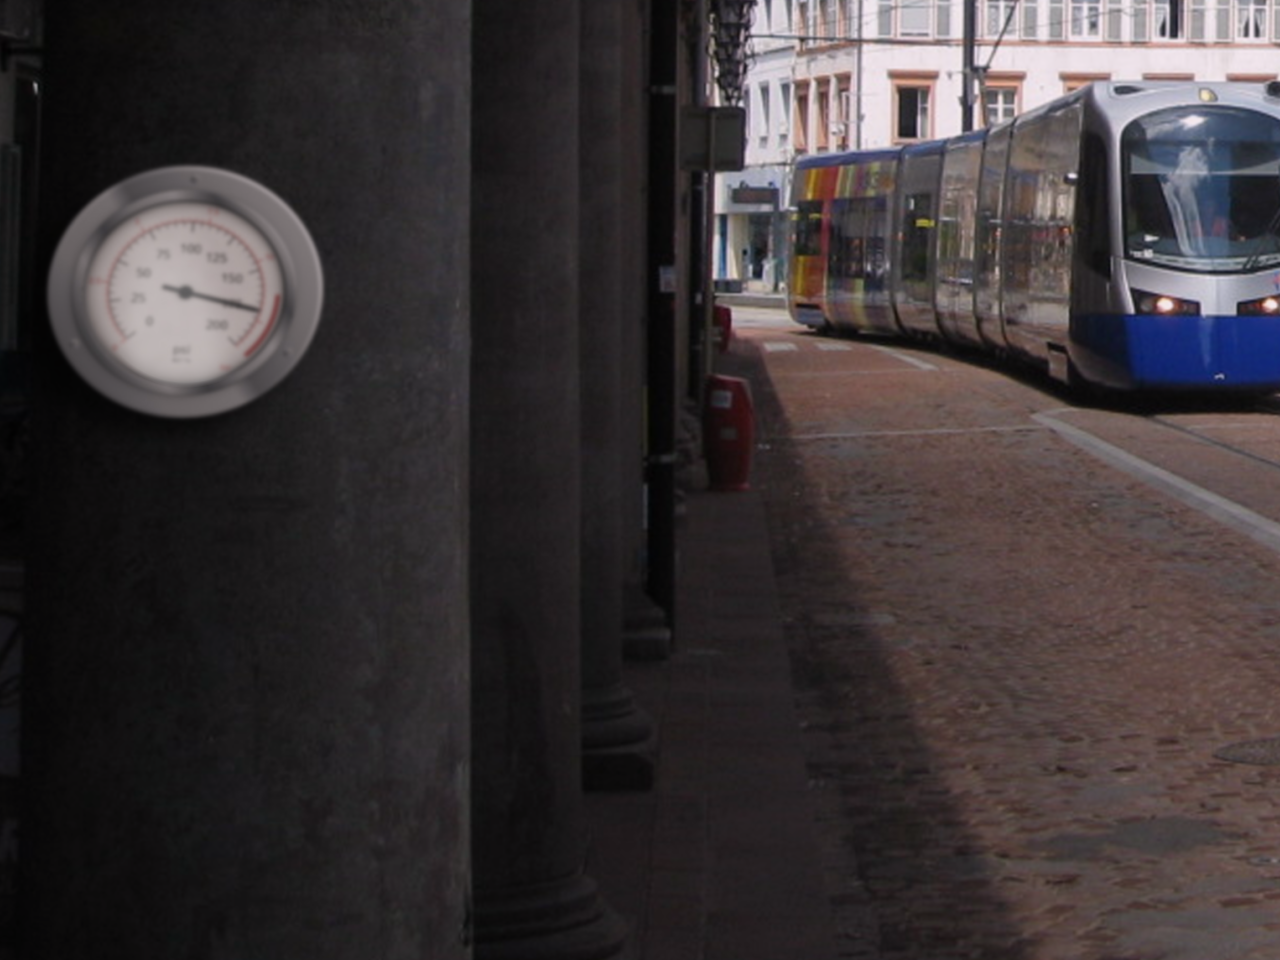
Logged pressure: 175 psi
